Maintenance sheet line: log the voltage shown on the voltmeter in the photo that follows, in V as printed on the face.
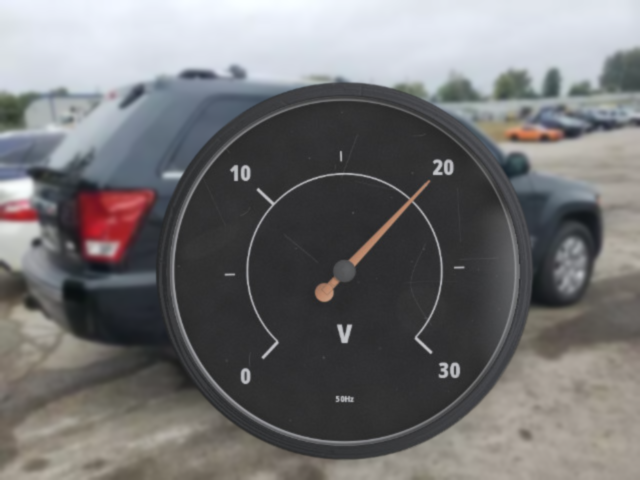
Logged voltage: 20 V
